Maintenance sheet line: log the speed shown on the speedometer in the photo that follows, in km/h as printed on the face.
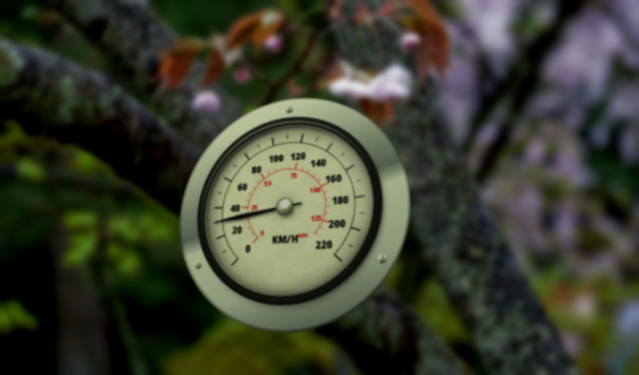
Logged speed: 30 km/h
